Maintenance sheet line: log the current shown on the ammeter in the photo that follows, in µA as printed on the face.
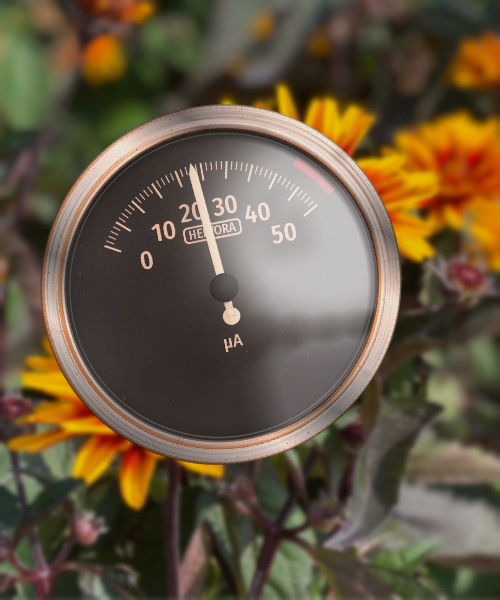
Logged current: 23 µA
